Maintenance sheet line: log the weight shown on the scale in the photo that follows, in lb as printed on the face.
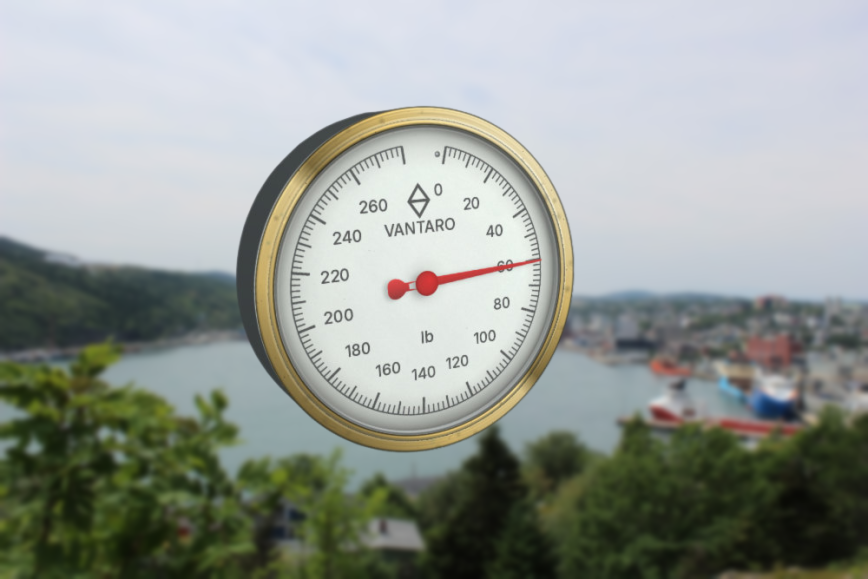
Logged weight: 60 lb
